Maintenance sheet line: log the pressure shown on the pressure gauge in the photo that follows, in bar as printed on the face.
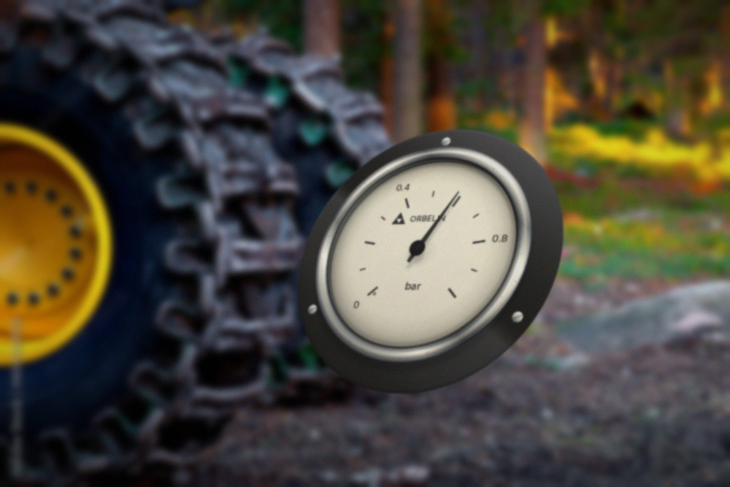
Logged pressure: 0.6 bar
